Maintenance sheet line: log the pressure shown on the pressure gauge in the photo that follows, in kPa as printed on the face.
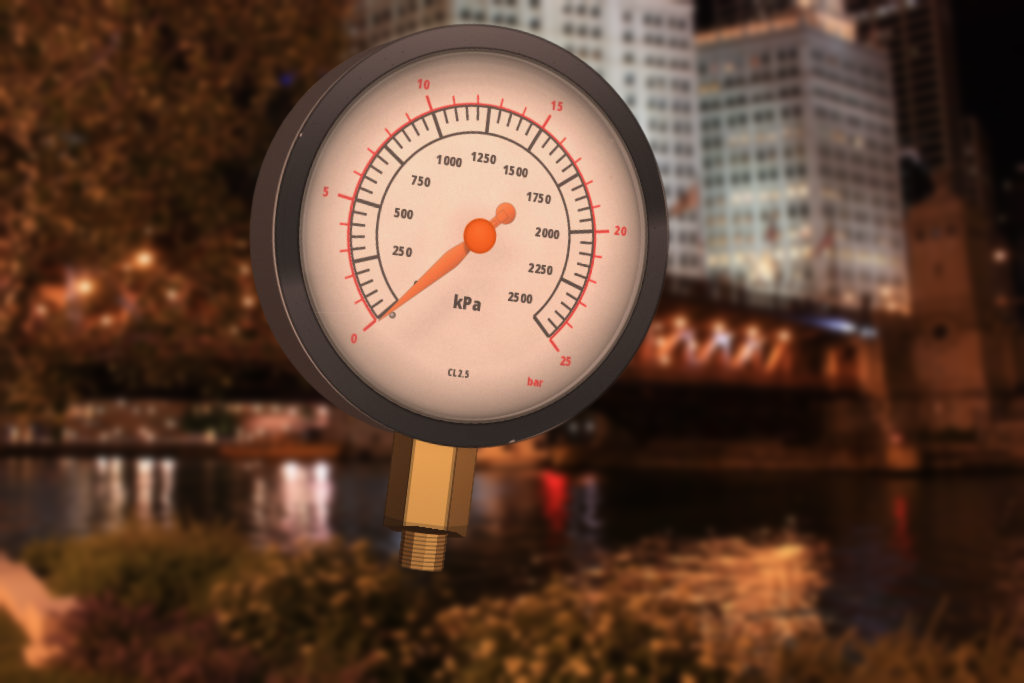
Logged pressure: 0 kPa
